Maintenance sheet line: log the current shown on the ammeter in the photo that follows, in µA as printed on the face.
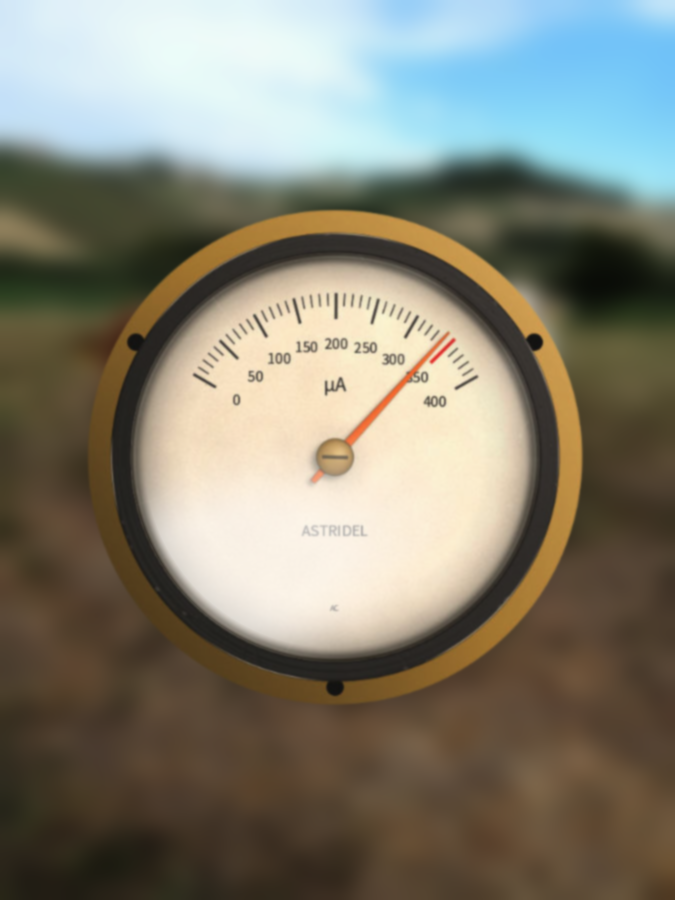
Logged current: 340 µA
